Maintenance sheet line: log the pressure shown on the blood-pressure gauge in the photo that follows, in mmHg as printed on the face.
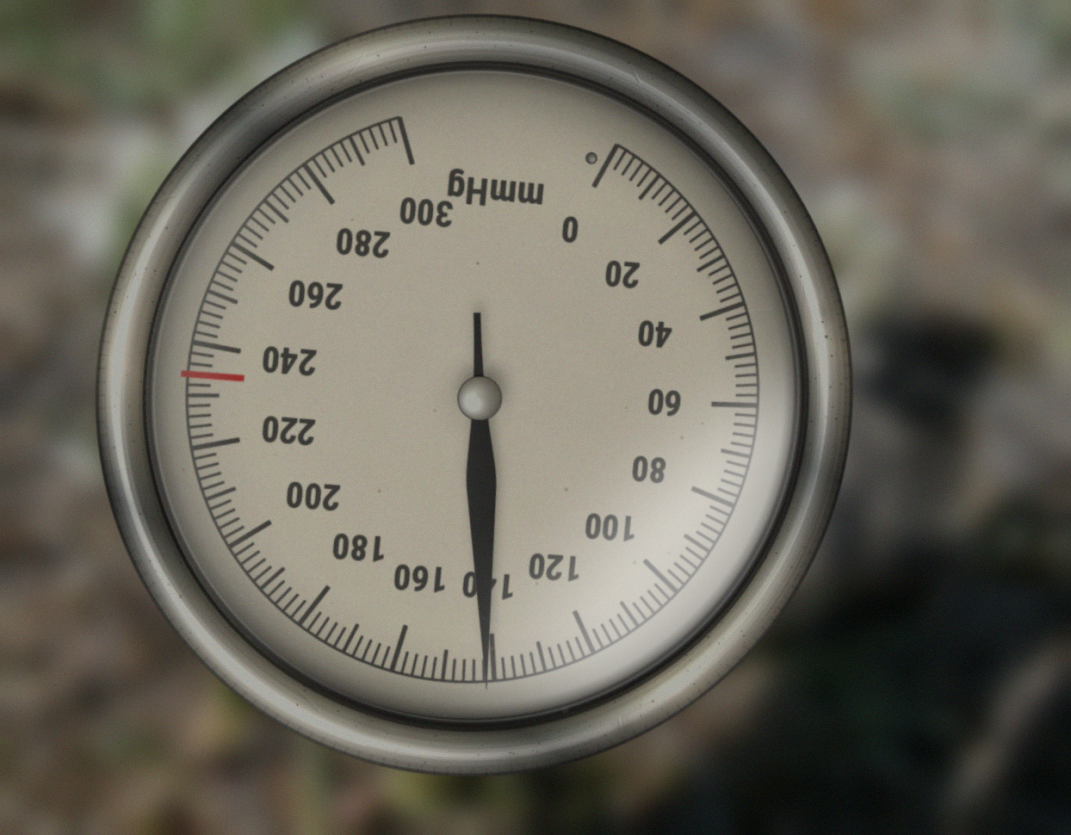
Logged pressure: 142 mmHg
